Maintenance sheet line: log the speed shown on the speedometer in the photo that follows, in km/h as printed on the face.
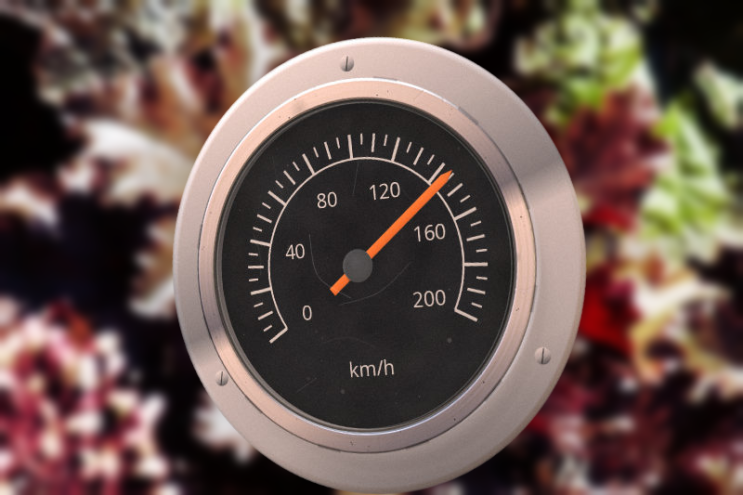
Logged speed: 145 km/h
